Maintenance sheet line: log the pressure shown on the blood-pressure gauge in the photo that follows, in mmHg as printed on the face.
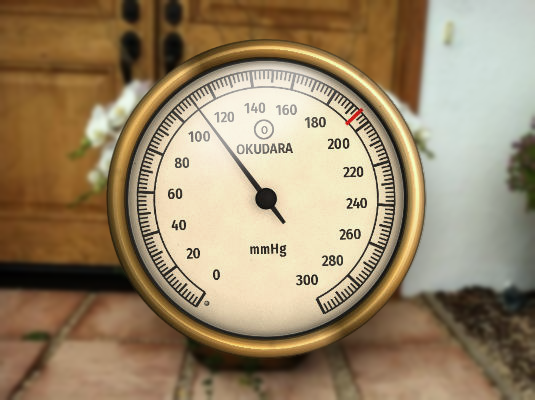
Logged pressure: 110 mmHg
